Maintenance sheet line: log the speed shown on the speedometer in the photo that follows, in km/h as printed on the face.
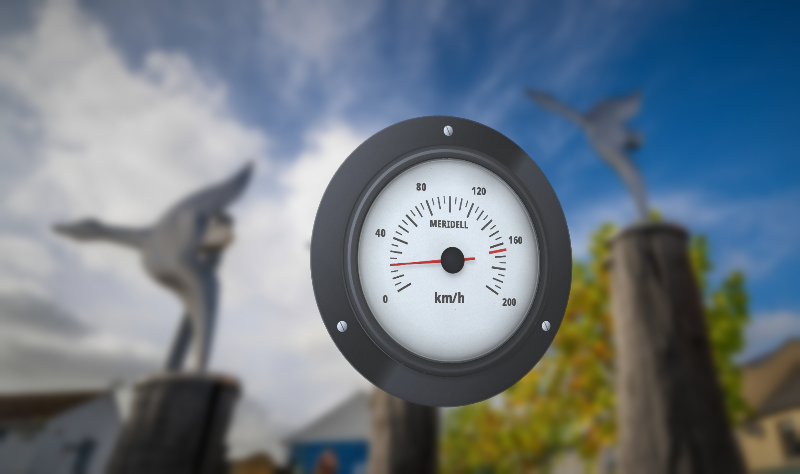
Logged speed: 20 km/h
